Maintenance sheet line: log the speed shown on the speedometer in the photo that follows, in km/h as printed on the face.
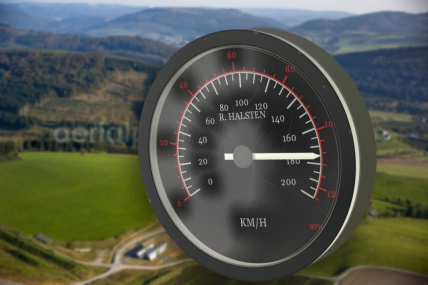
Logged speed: 175 km/h
